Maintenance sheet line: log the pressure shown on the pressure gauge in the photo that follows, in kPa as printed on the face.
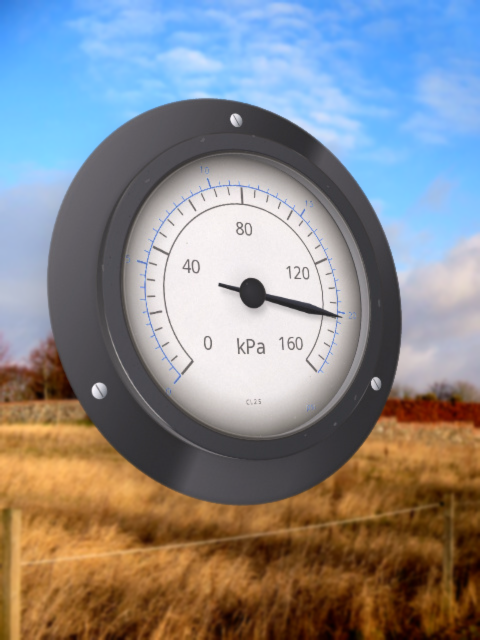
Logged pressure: 140 kPa
